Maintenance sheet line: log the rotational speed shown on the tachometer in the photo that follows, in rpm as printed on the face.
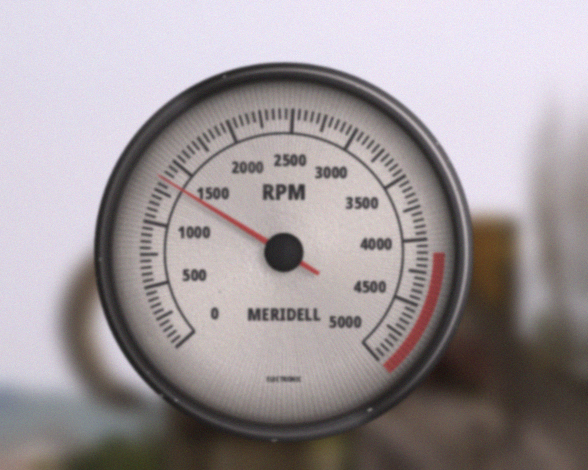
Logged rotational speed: 1350 rpm
